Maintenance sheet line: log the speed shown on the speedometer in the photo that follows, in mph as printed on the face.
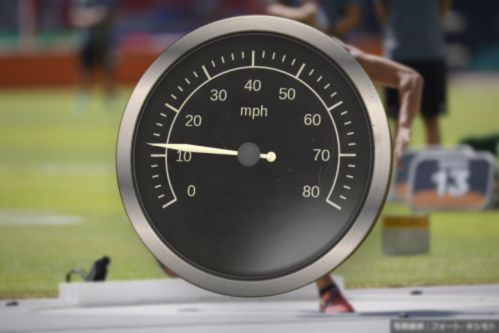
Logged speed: 12 mph
